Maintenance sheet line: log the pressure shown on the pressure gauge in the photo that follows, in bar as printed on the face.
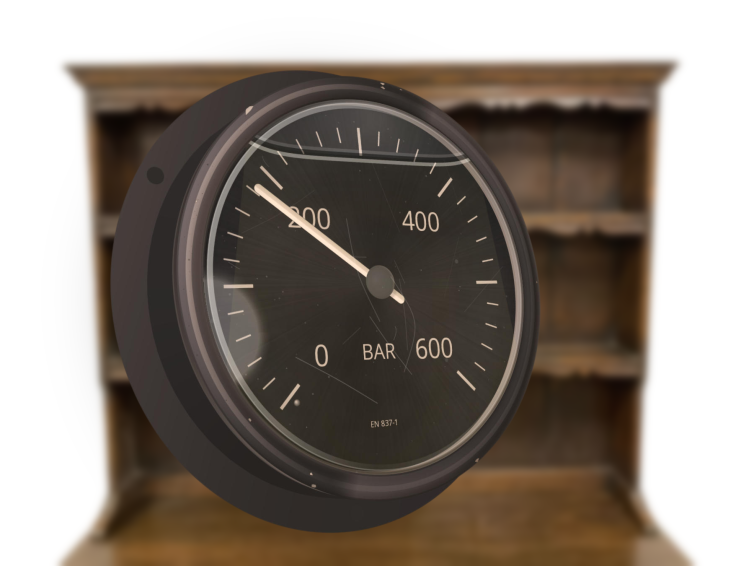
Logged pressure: 180 bar
